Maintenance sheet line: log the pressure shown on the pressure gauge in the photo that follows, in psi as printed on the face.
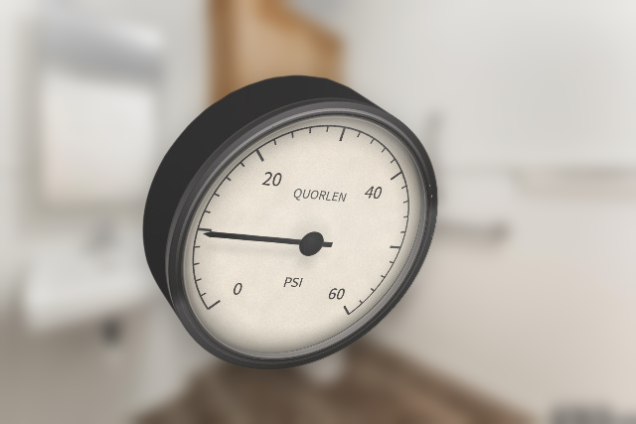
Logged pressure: 10 psi
